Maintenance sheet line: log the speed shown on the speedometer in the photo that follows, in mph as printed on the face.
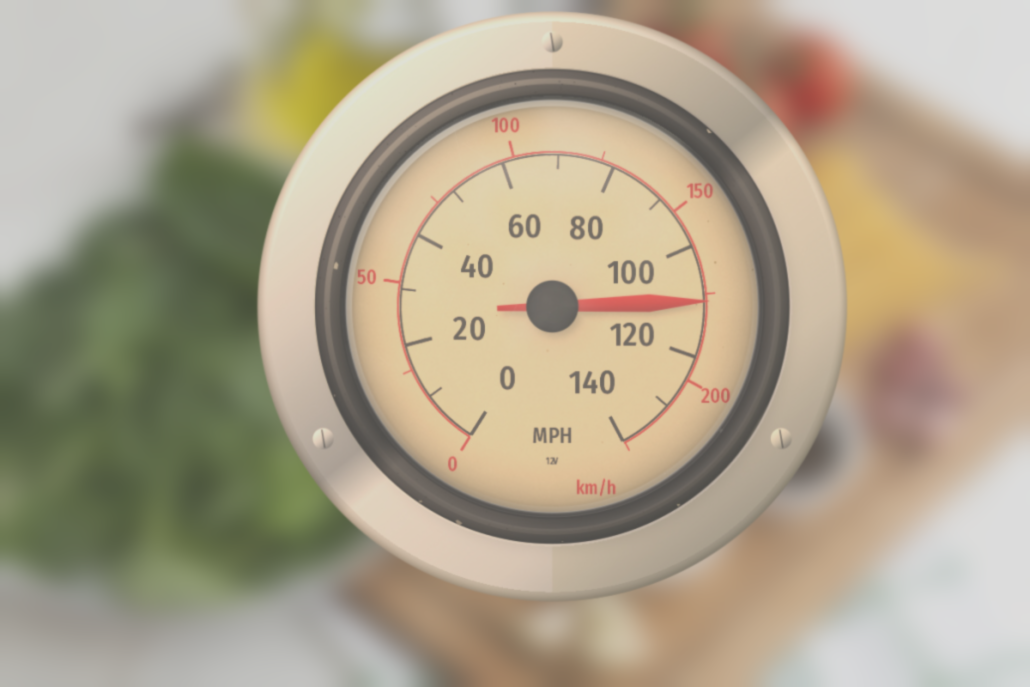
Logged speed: 110 mph
